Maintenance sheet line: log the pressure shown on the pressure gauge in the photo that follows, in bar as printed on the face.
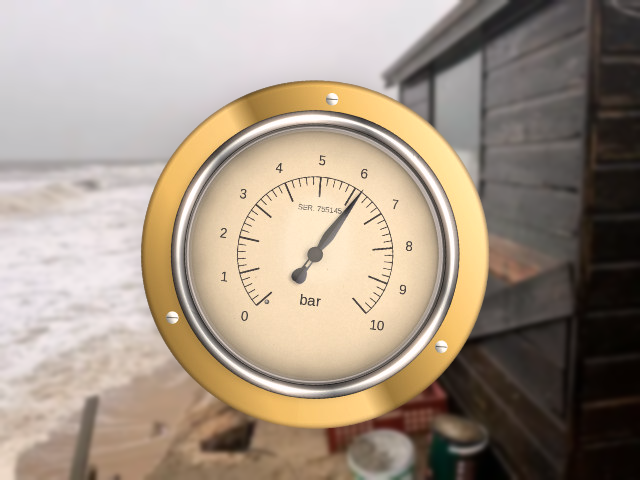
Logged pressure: 6.2 bar
